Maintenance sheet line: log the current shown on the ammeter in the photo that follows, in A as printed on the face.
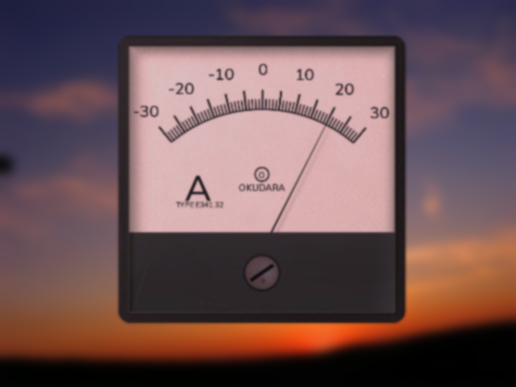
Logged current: 20 A
